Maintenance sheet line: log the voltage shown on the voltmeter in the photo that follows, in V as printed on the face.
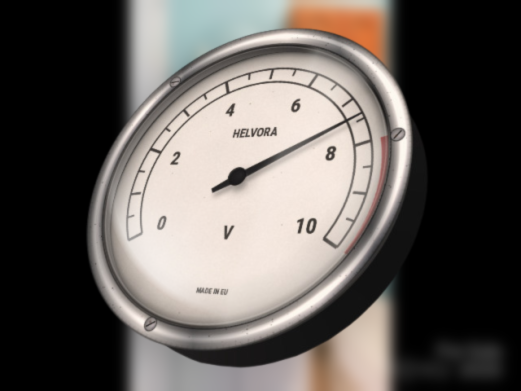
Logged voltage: 7.5 V
